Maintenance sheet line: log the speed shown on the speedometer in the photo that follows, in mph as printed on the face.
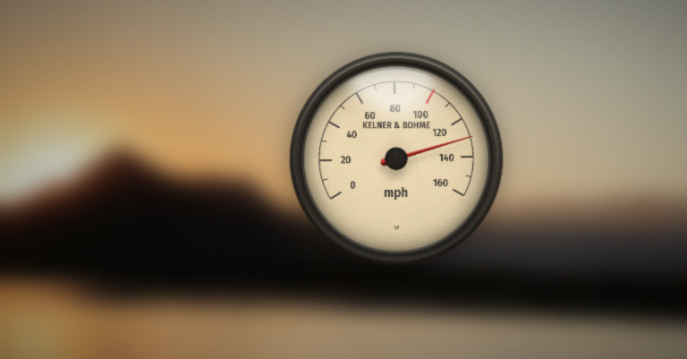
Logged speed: 130 mph
